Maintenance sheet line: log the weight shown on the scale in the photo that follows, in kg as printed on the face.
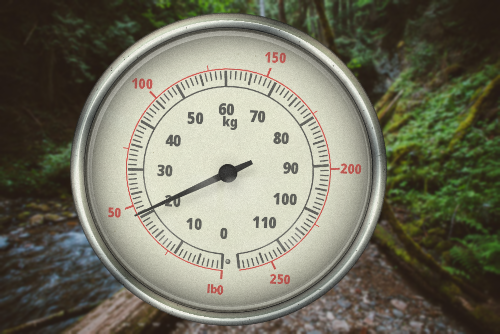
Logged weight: 21 kg
